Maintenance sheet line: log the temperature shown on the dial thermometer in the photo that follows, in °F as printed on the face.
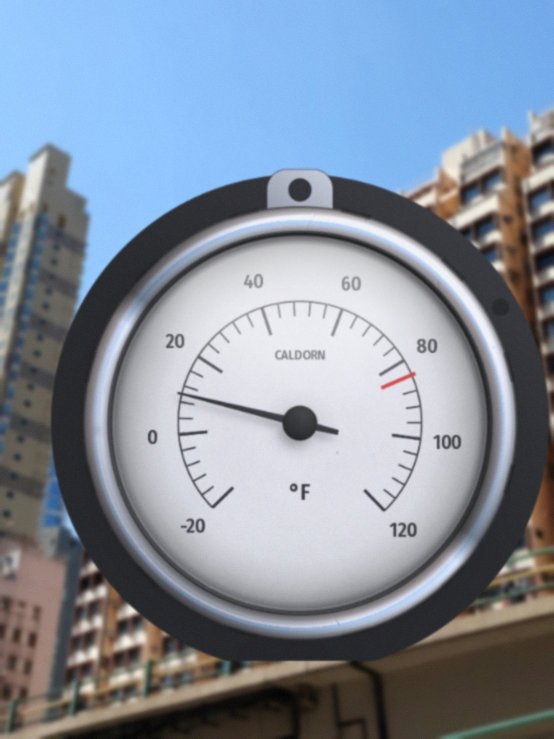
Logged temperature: 10 °F
